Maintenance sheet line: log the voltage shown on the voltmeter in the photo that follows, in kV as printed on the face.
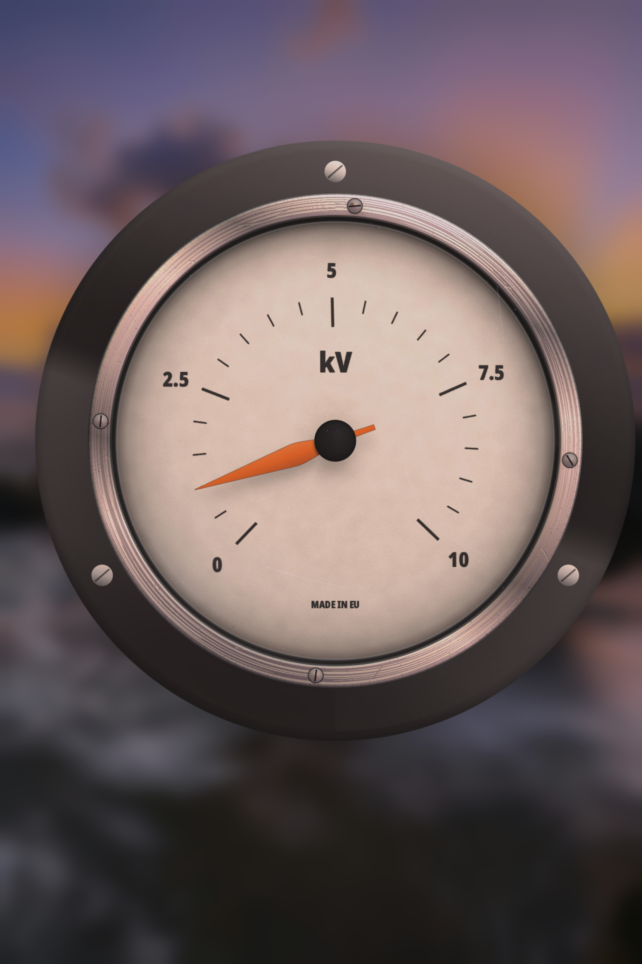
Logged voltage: 1 kV
